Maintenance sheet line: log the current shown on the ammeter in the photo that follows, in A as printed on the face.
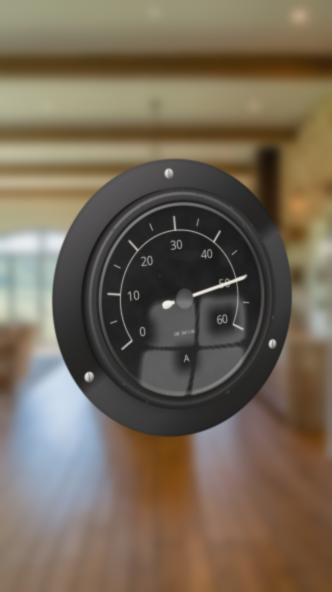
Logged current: 50 A
